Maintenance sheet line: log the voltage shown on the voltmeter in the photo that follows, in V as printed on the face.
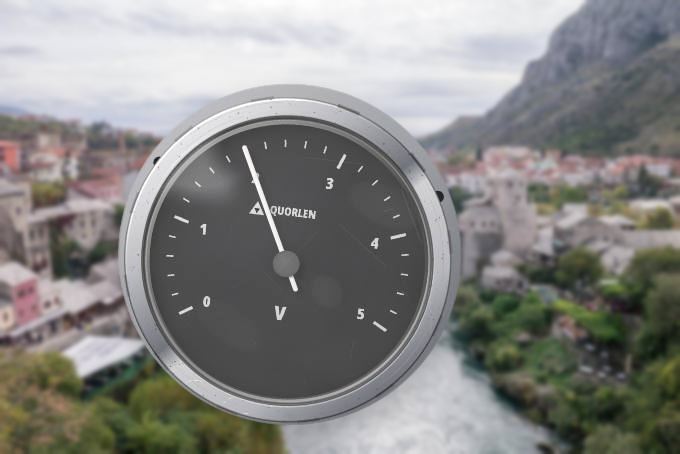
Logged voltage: 2 V
